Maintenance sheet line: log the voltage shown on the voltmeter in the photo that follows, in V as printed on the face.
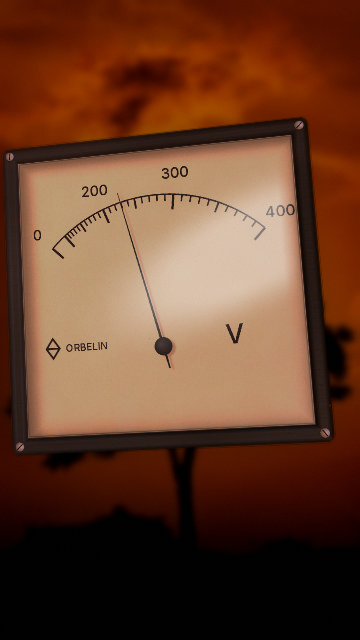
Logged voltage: 230 V
